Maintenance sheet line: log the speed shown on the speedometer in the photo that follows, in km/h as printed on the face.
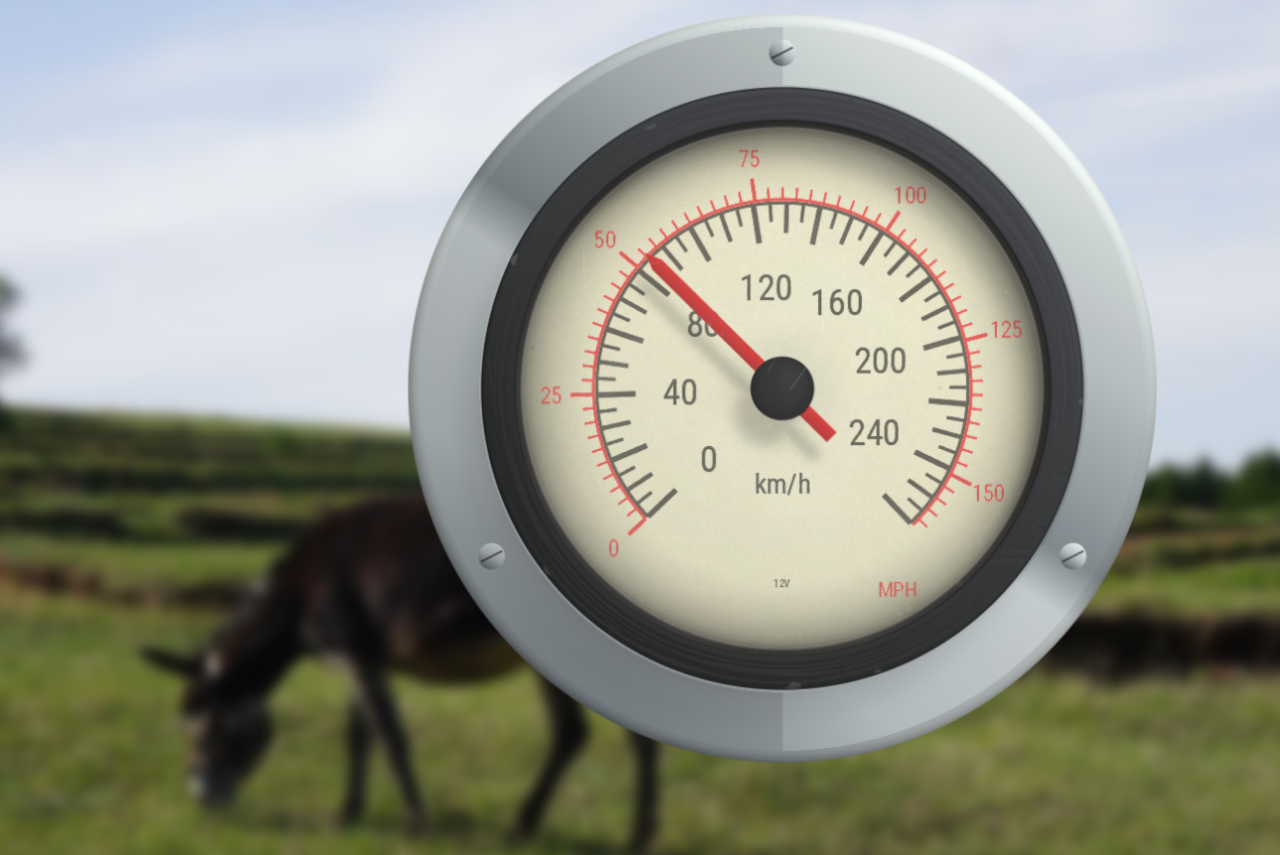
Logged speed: 85 km/h
